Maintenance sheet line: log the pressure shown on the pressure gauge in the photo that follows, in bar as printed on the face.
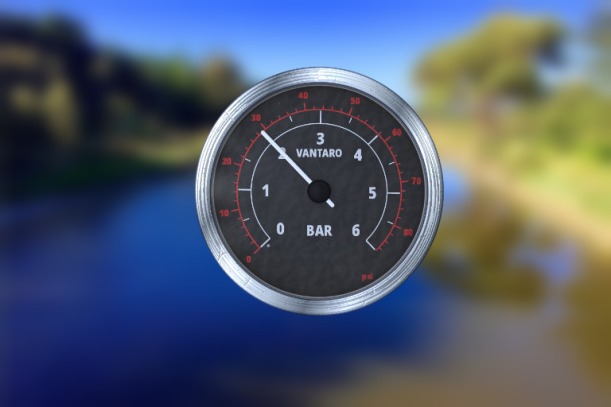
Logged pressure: 2 bar
